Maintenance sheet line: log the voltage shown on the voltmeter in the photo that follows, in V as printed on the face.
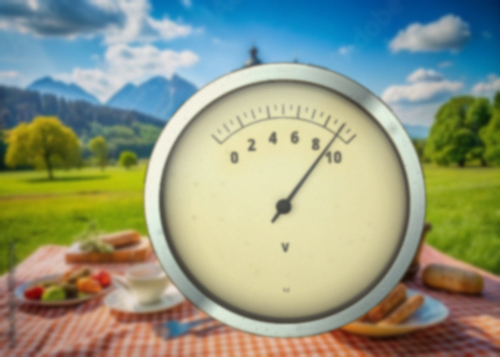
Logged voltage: 9 V
